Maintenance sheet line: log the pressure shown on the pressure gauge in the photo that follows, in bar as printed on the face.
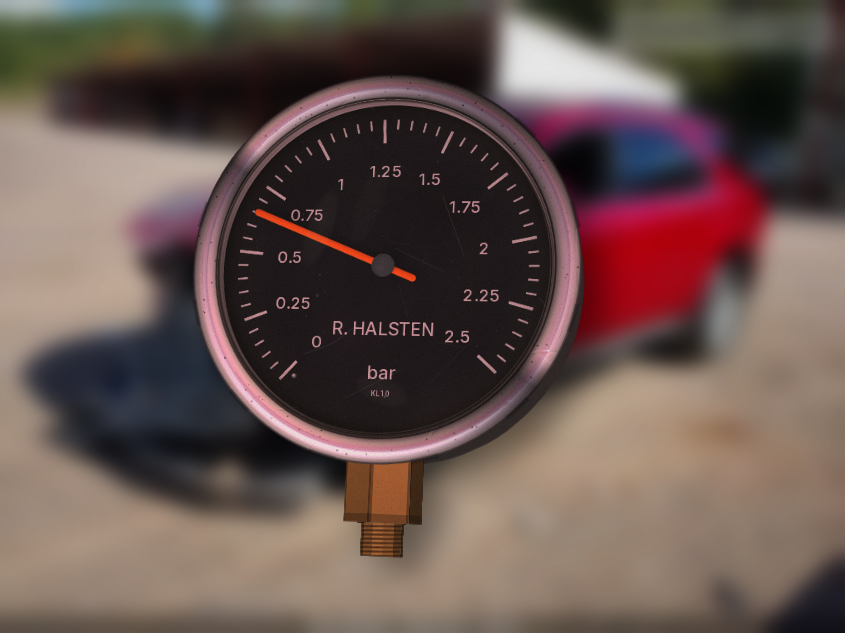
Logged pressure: 0.65 bar
